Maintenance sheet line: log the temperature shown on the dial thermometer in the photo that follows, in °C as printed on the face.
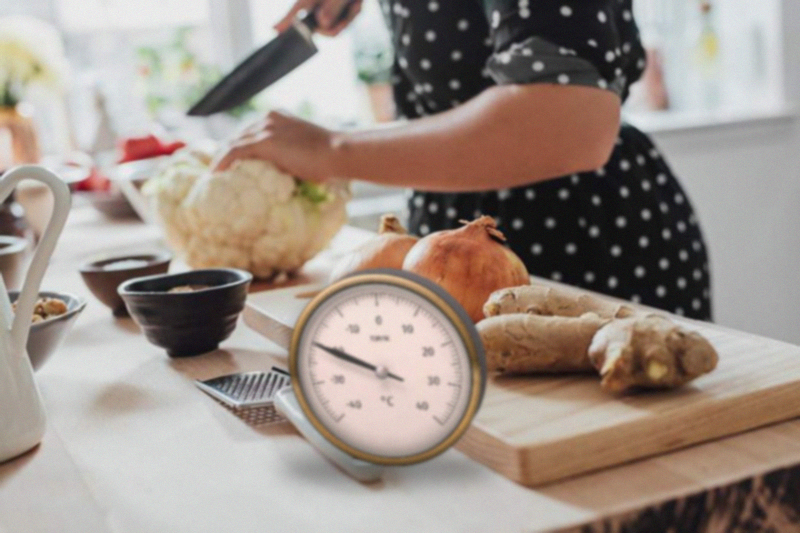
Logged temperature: -20 °C
